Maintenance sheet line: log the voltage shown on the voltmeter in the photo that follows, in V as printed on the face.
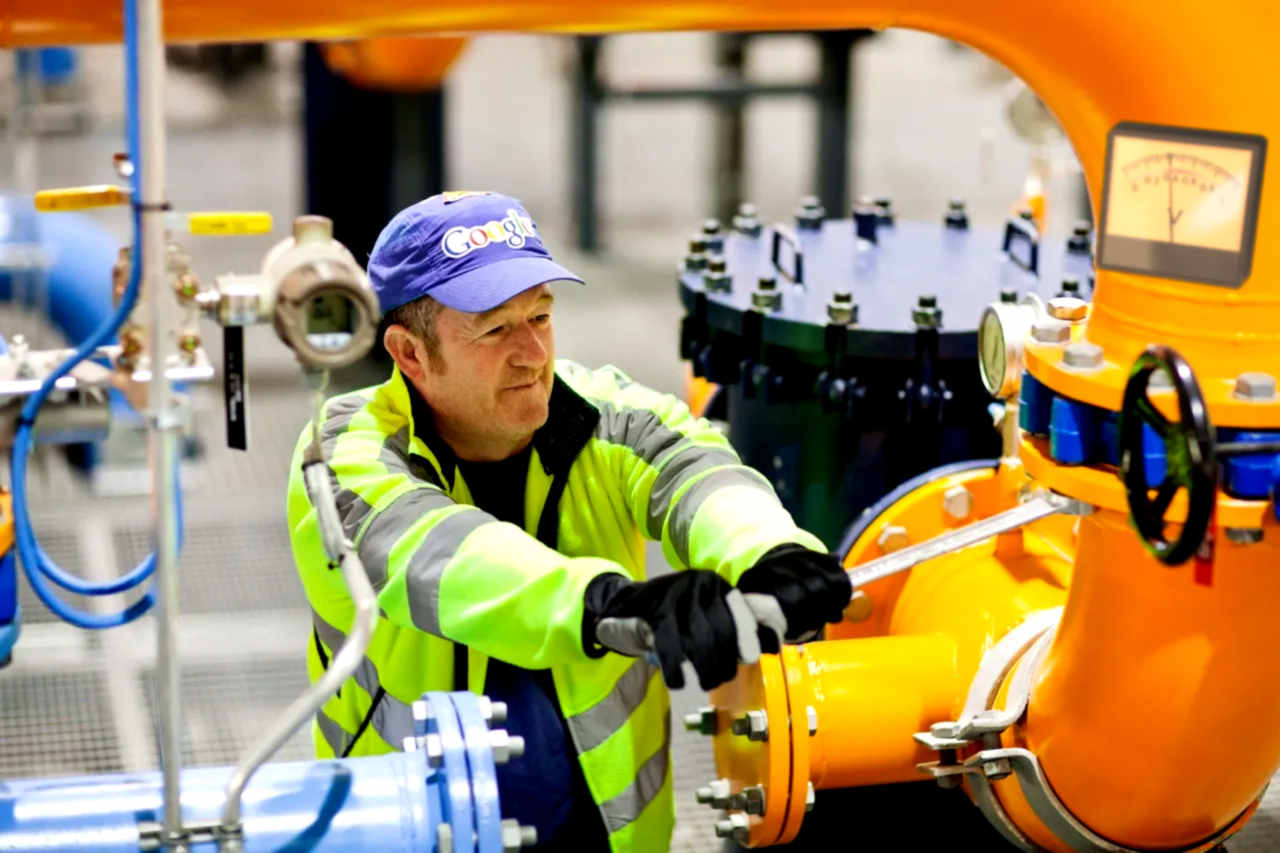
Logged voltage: 0.4 V
